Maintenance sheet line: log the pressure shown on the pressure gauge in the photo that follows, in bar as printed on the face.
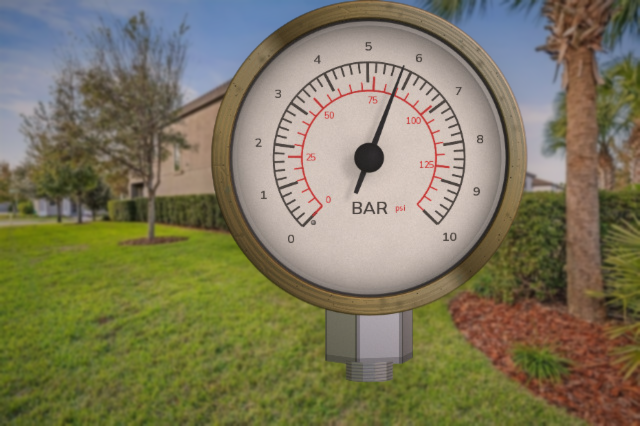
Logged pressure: 5.8 bar
